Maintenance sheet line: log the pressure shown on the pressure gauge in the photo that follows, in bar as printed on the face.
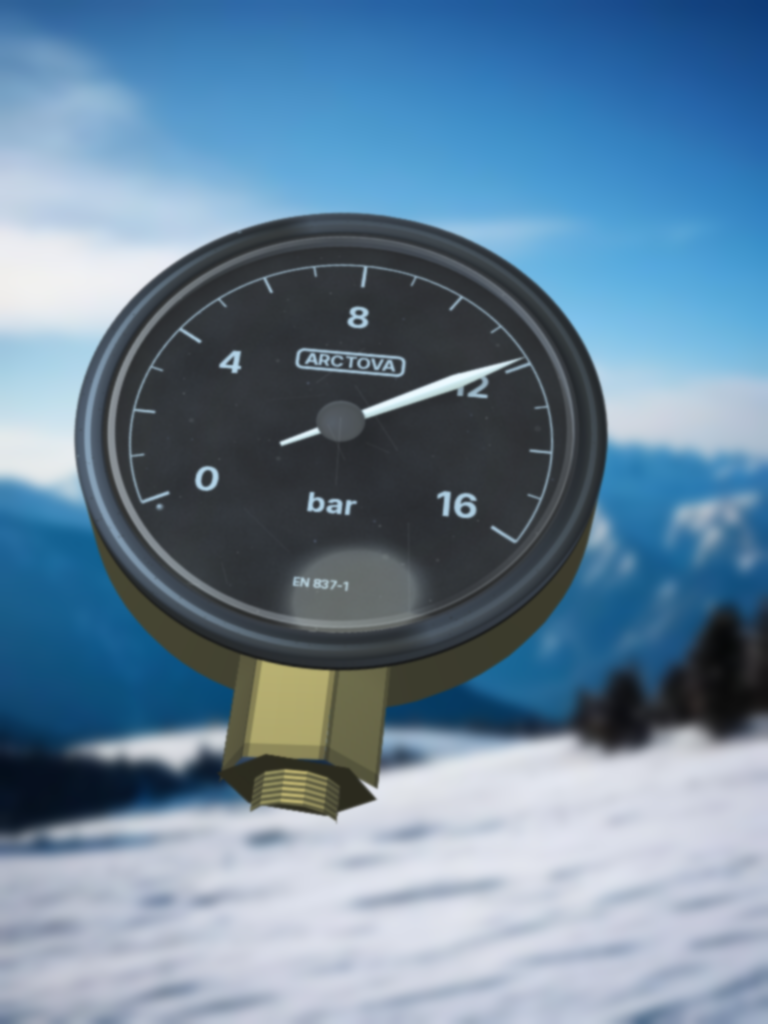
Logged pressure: 12 bar
